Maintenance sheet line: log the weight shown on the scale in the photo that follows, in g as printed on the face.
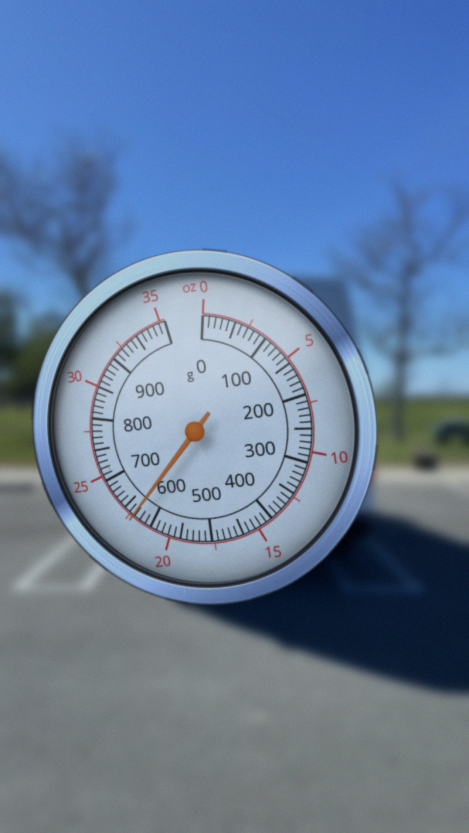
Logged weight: 630 g
